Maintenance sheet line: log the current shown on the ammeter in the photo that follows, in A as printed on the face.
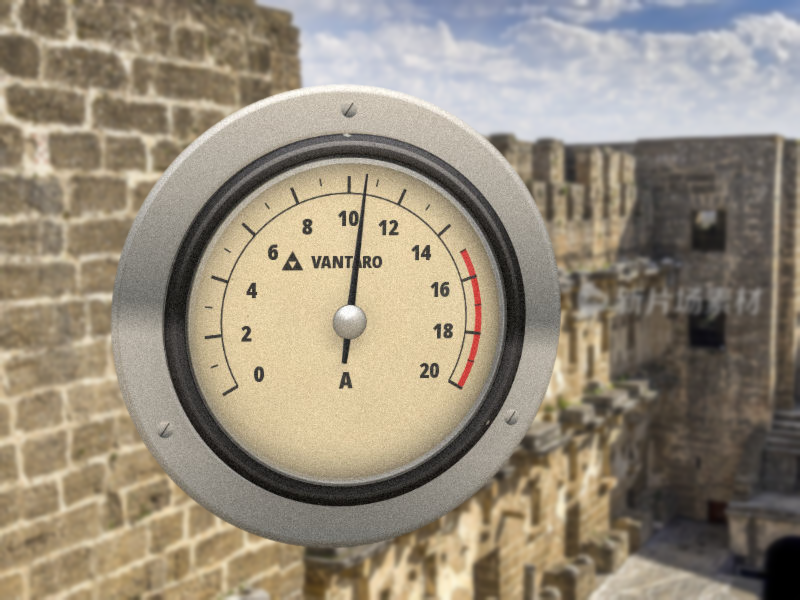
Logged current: 10.5 A
